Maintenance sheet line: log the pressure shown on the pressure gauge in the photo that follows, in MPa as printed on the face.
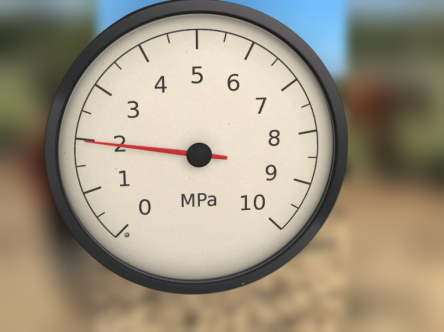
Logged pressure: 2 MPa
